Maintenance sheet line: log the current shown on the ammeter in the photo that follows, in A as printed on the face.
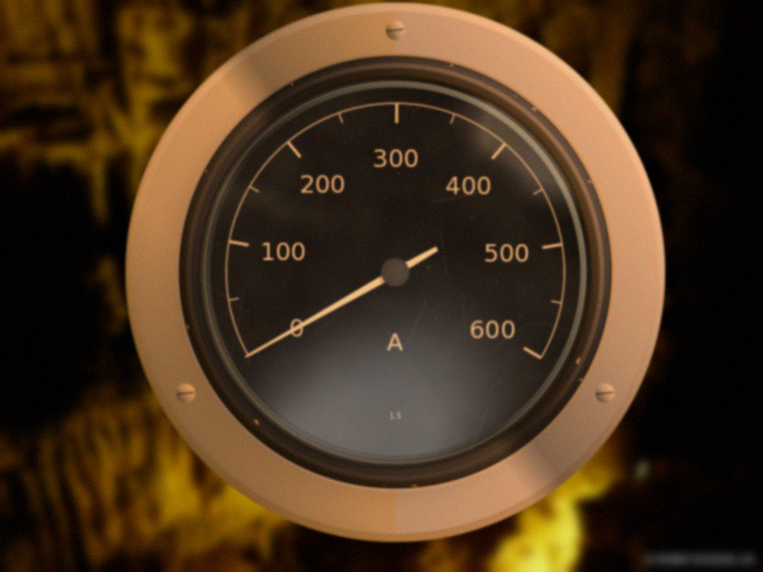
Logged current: 0 A
